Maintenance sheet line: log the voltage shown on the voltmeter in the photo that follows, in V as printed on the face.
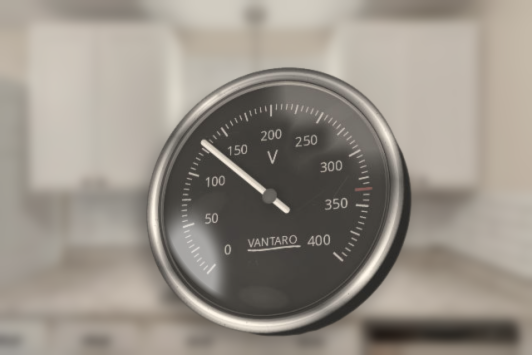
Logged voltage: 130 V
